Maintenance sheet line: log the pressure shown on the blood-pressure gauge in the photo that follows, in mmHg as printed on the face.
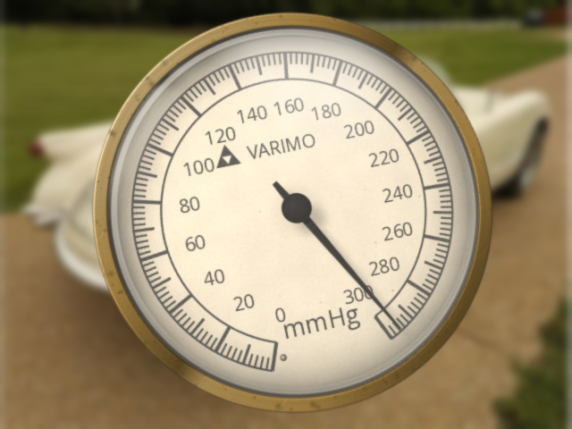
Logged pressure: 296 mmHg
